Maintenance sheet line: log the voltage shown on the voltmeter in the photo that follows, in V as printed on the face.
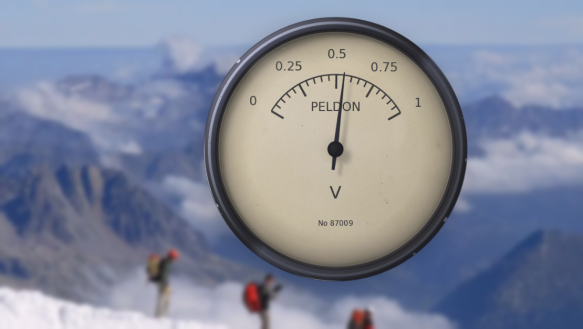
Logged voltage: 0.55 V
